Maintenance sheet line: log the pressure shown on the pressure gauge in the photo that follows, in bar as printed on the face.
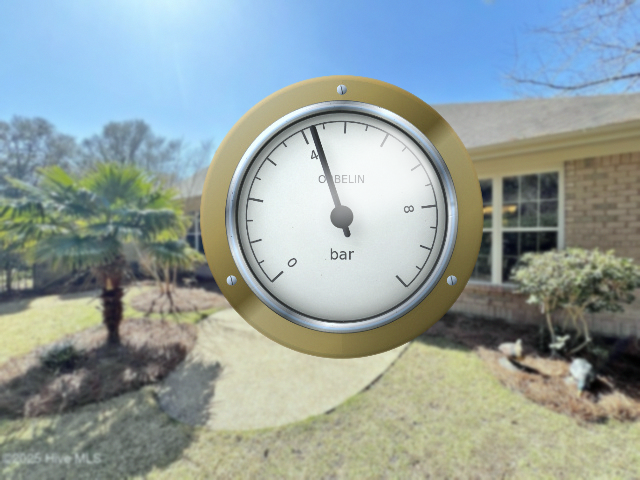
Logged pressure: 4.25 bar
